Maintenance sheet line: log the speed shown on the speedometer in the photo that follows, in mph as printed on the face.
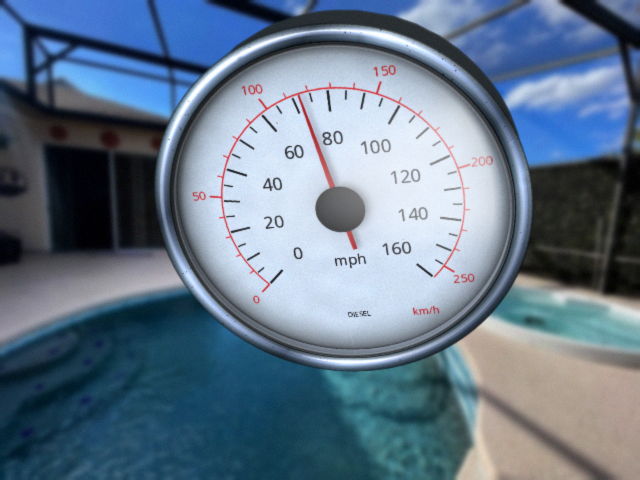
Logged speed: 72.5 mph
